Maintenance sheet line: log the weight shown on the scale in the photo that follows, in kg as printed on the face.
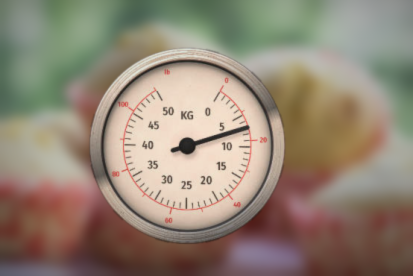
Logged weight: 7 kg
